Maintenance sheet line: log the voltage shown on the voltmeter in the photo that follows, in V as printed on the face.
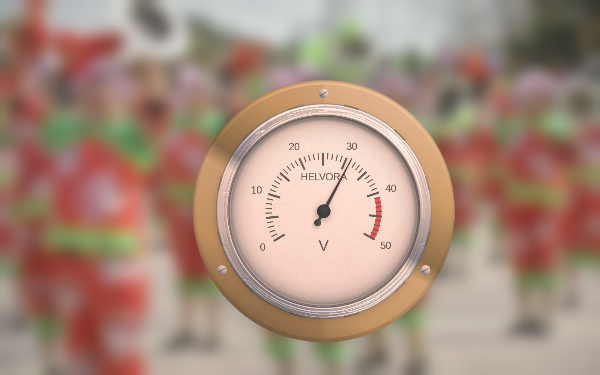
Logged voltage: 31 V
